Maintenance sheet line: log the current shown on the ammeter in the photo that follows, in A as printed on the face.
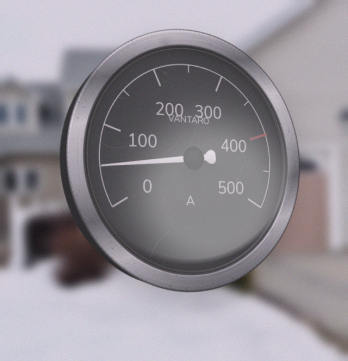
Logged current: 50 A
